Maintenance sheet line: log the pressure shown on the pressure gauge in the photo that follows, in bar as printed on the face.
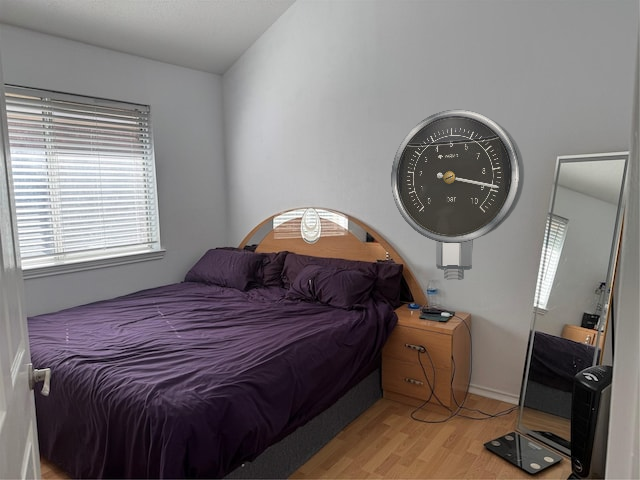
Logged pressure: 8.8 bar
